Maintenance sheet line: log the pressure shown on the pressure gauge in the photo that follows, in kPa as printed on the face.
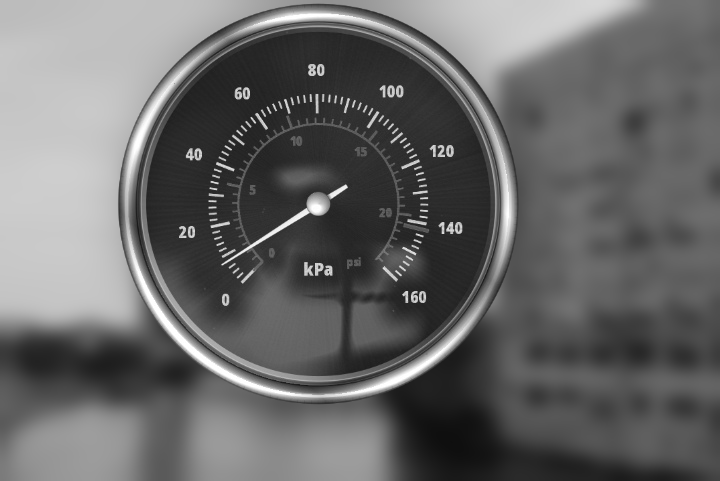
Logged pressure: 8 kPa
